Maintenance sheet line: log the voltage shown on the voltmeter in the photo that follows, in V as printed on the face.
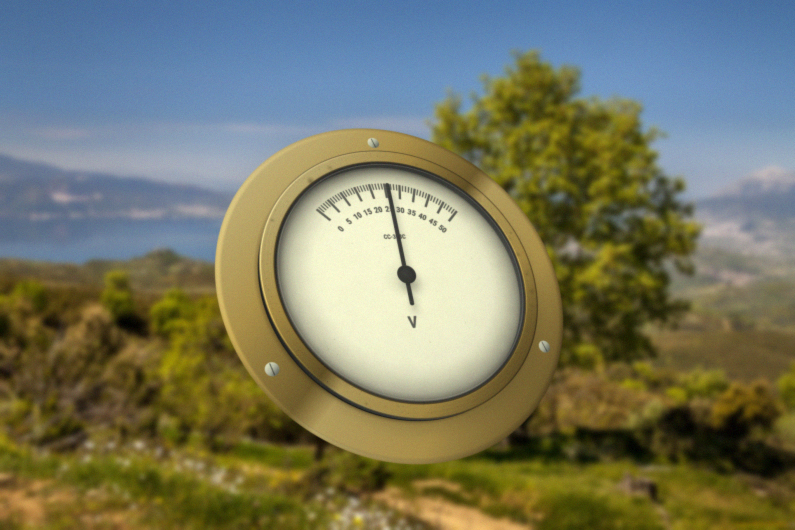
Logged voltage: 25 V
